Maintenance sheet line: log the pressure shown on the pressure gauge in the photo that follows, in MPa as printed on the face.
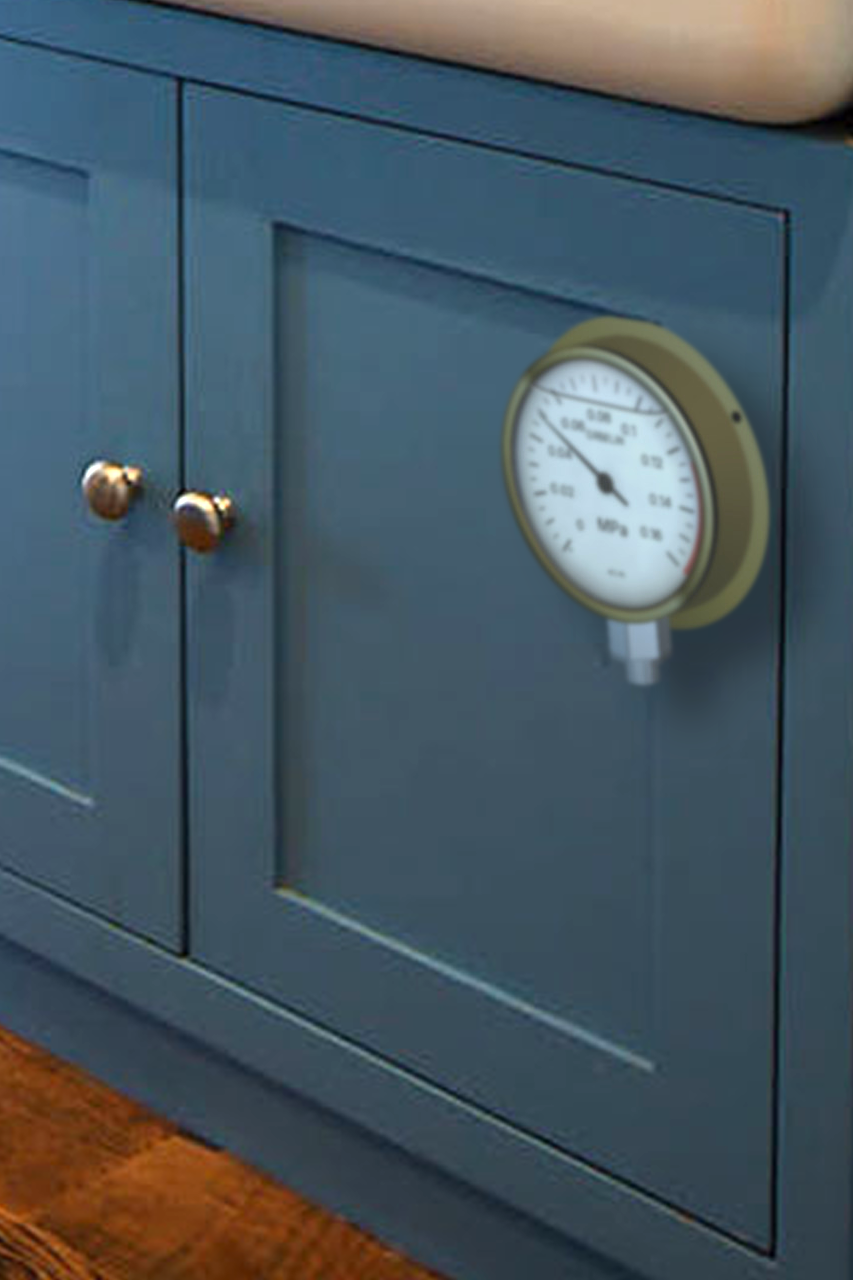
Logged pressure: 0.05 MPa
